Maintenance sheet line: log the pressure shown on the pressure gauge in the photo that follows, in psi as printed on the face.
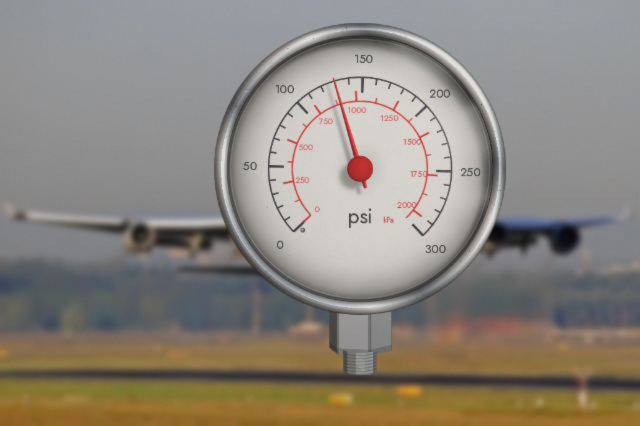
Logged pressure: 130 psi
